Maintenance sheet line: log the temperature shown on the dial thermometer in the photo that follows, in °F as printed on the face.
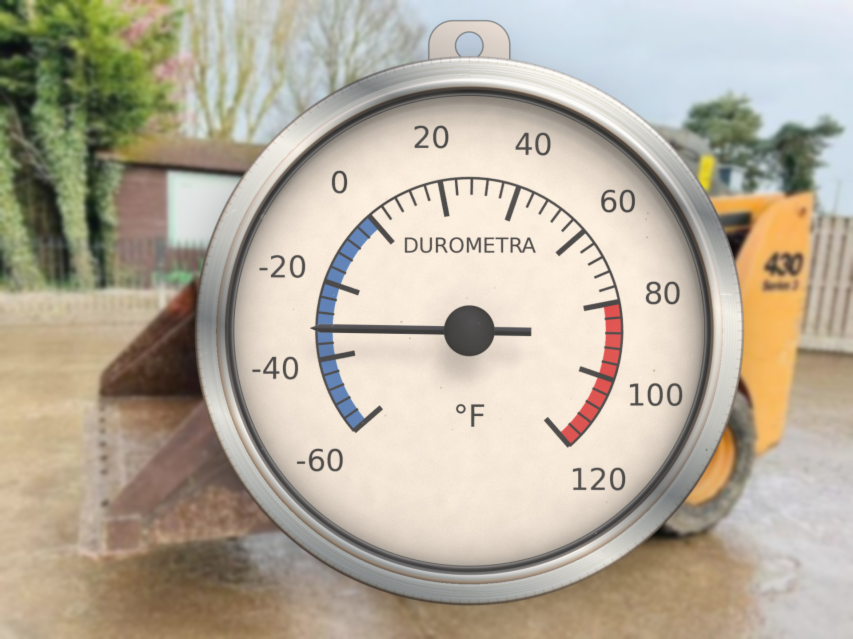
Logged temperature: -32 °F
